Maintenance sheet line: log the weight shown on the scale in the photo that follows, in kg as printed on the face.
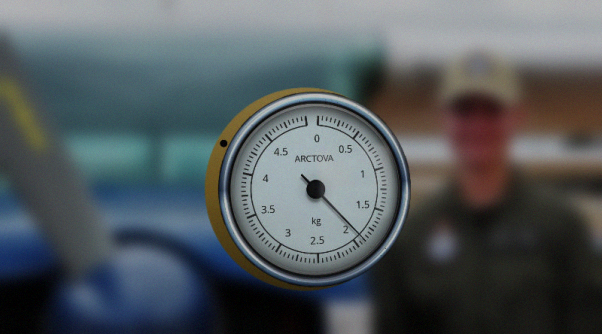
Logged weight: 1.9 kg
